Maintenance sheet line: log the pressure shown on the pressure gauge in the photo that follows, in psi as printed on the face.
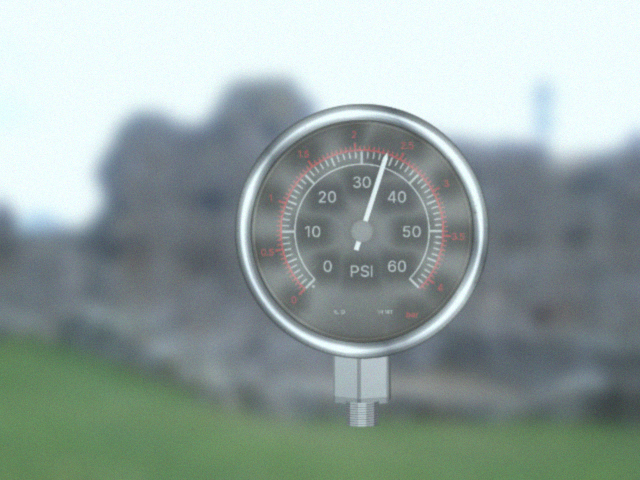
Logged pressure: 34 psi
